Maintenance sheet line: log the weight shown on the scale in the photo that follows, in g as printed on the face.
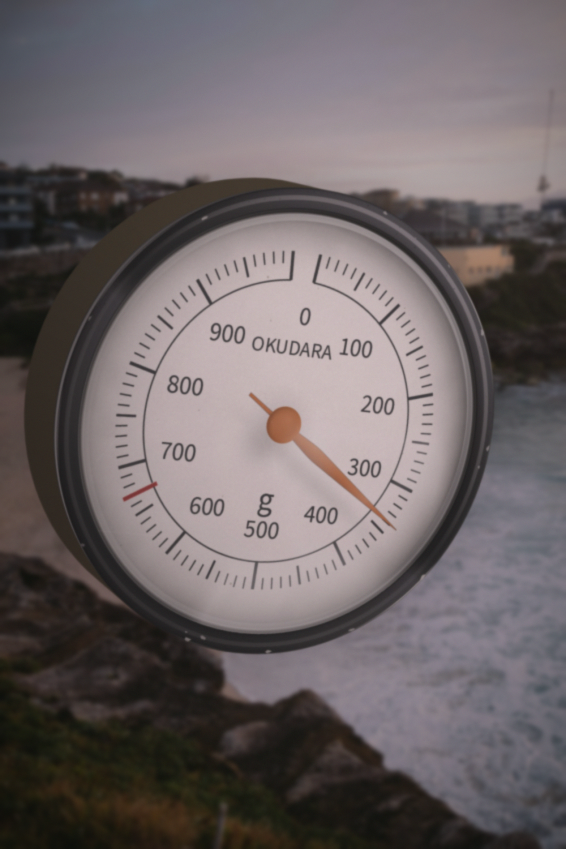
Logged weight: 340 g
